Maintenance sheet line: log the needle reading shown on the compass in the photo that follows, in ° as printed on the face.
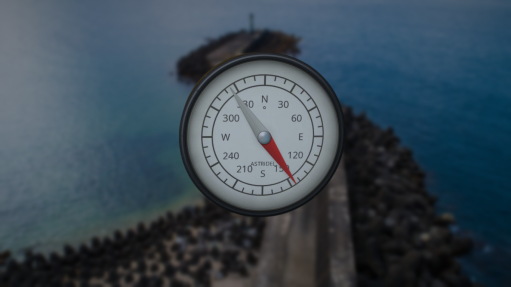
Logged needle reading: 145 °
